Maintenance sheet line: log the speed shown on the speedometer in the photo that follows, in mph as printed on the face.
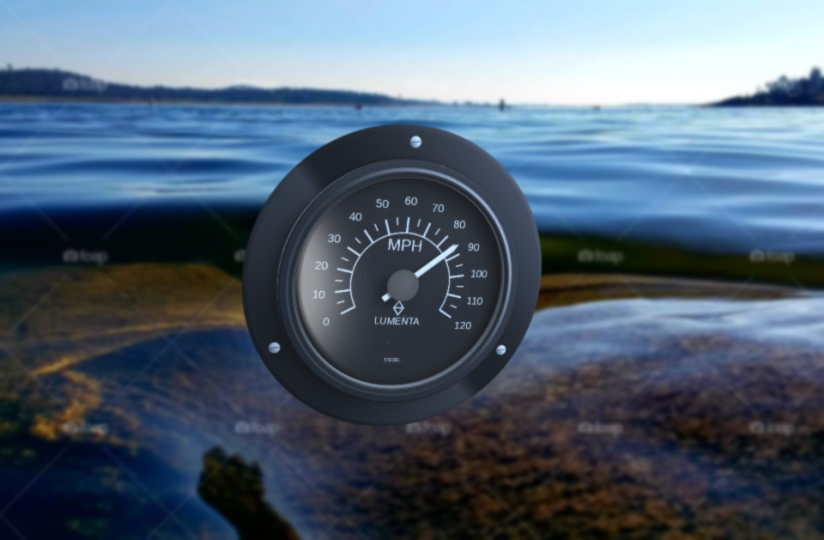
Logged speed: 85 mph
